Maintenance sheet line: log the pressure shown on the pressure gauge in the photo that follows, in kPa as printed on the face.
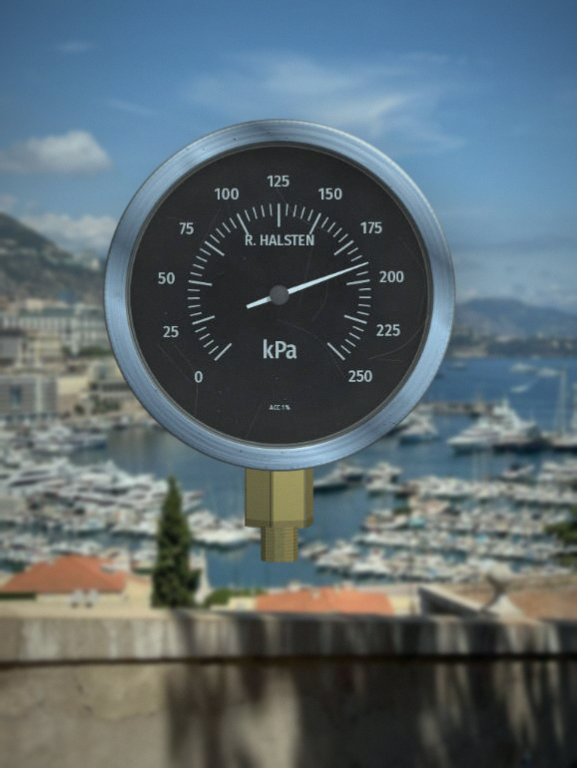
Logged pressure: 190 kPa
